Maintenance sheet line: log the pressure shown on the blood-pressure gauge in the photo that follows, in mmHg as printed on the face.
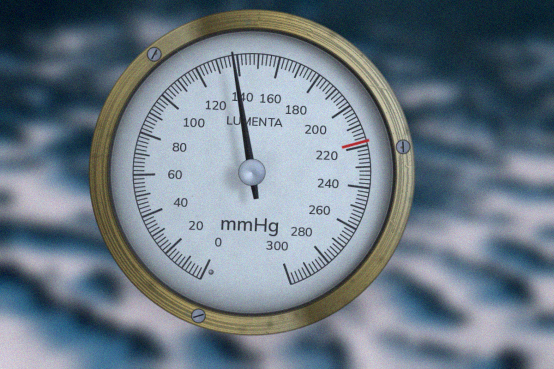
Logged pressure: 138 mmHg
